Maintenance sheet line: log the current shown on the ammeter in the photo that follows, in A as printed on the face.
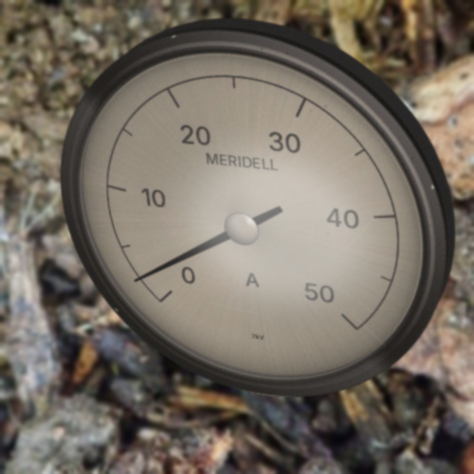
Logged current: 2.5 A
